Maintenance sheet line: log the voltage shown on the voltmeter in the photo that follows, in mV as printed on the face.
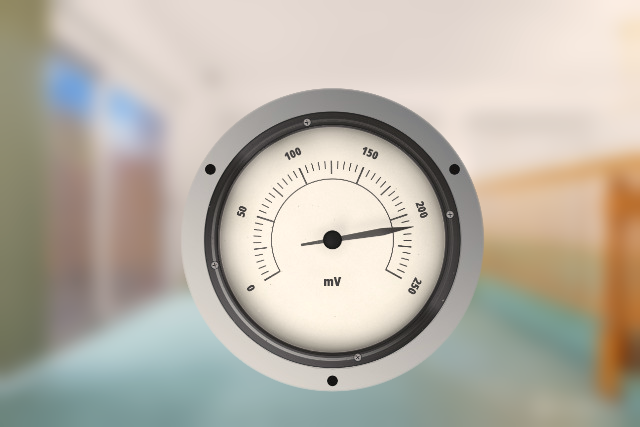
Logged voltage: 210 mV
